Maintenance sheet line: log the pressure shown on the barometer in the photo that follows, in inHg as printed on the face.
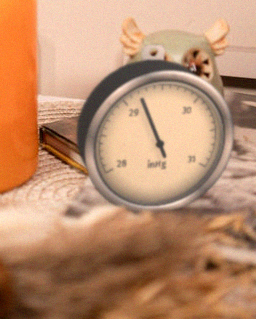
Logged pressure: 29.2 inHg
